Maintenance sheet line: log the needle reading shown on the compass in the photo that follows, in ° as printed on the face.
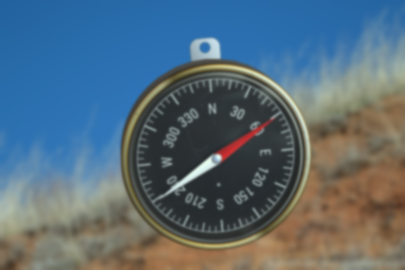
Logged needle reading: 60 °
